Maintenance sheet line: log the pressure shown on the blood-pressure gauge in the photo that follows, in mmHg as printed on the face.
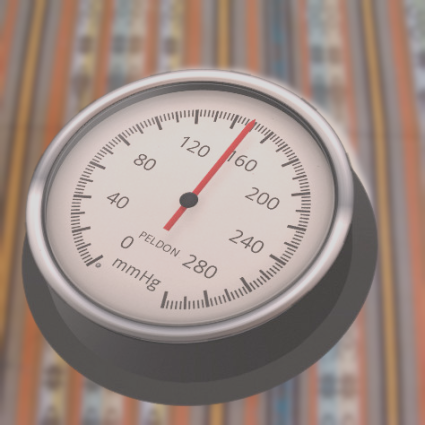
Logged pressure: 150 mmHg
